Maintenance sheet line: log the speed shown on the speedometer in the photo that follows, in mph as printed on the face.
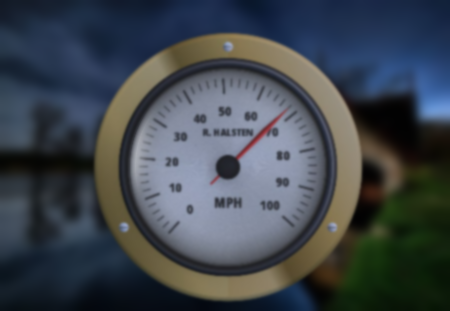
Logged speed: 68 mph
